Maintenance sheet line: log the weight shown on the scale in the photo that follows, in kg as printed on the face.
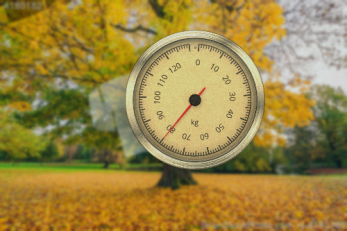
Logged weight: 80 kg
